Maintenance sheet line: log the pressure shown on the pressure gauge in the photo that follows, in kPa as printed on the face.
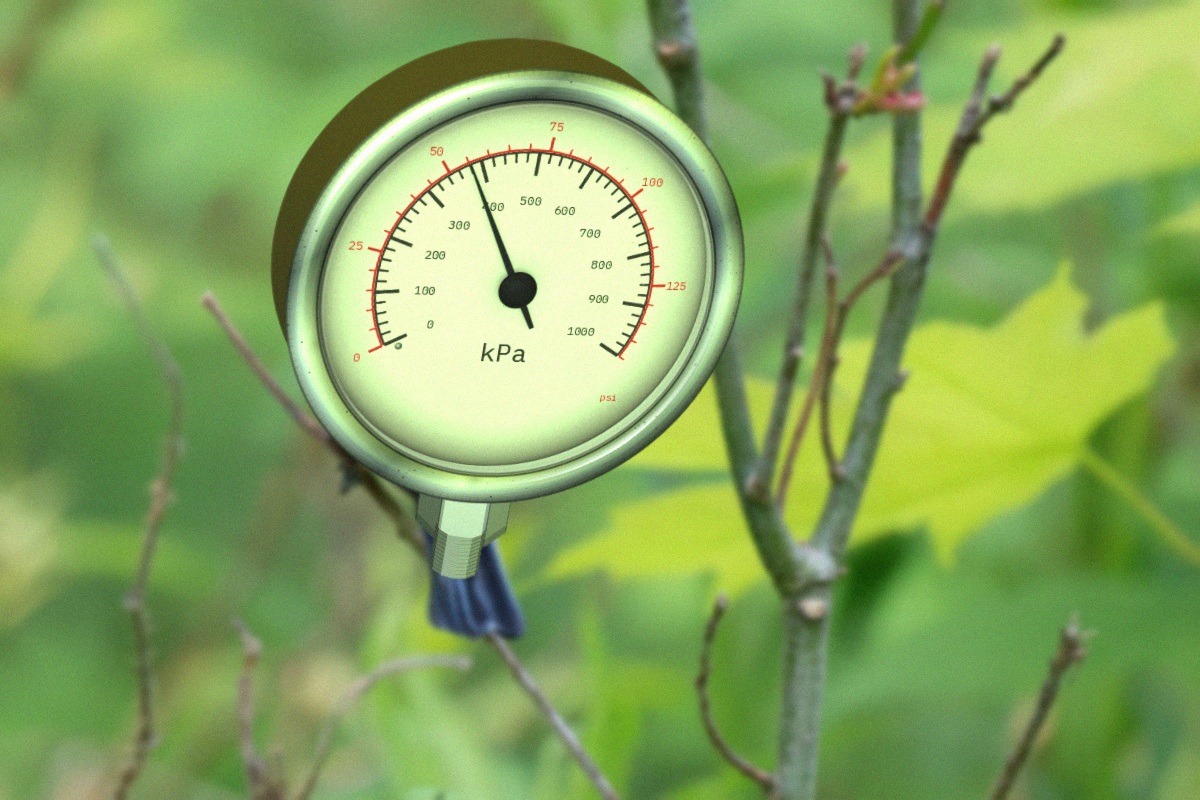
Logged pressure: 380 kPa
